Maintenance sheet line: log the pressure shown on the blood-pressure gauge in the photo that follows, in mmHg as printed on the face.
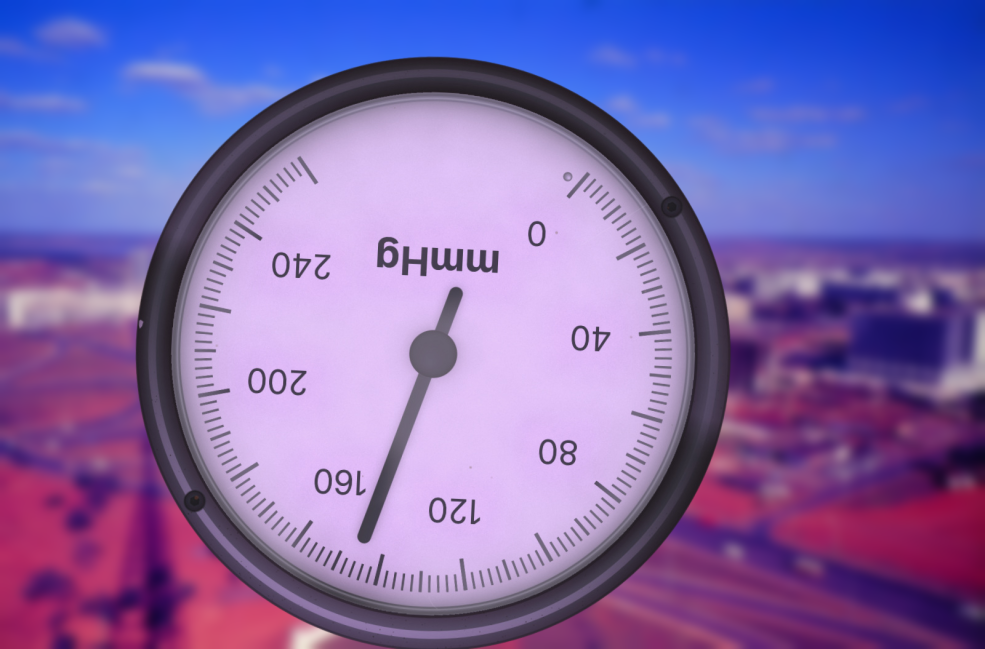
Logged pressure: 146 mmHg
